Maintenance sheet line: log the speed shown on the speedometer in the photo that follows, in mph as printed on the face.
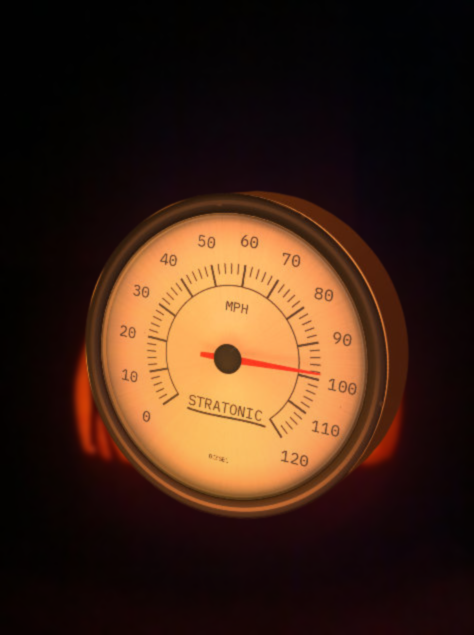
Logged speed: 98 mph
